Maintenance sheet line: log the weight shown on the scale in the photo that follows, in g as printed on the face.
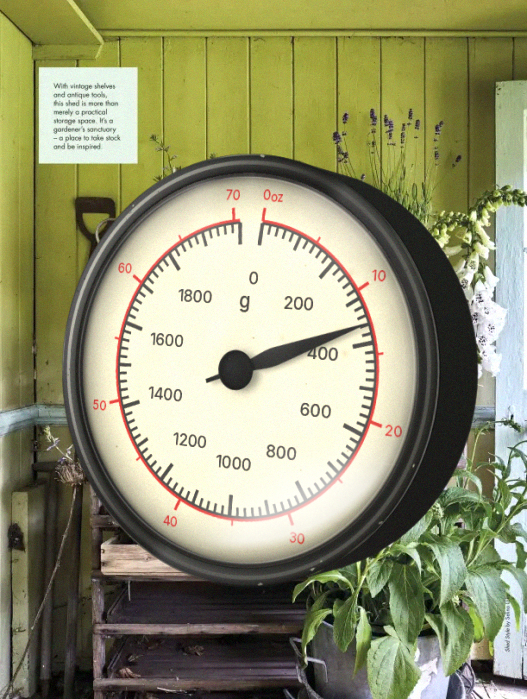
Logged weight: 360 g
